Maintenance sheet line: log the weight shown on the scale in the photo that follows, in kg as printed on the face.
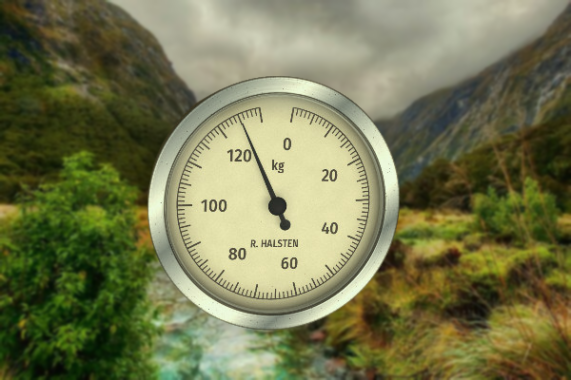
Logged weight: 125 kg
